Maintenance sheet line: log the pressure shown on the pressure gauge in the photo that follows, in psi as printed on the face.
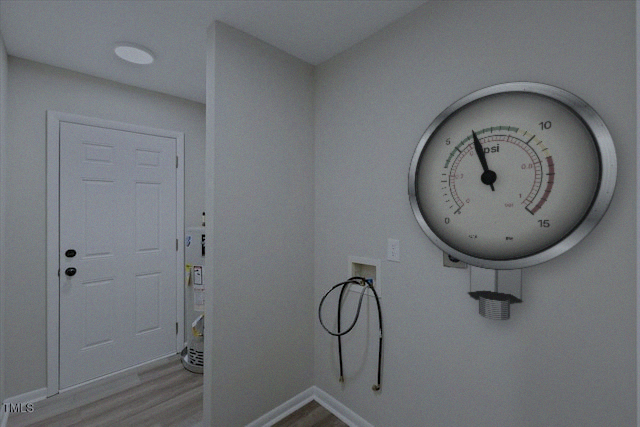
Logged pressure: 6.5 psi
